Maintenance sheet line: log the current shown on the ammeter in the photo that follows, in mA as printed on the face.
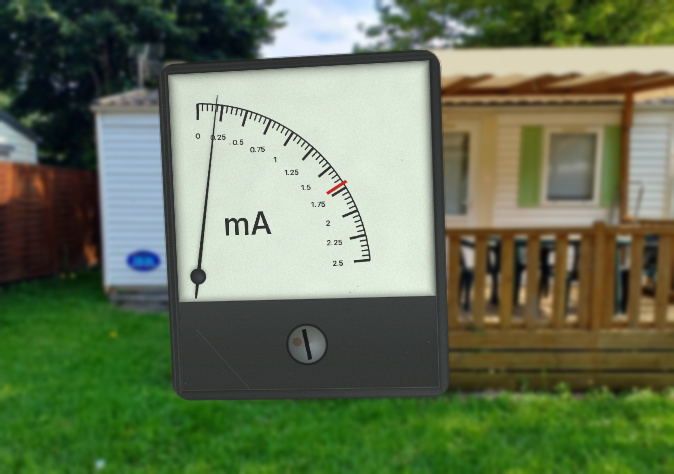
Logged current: 0.2 mA
